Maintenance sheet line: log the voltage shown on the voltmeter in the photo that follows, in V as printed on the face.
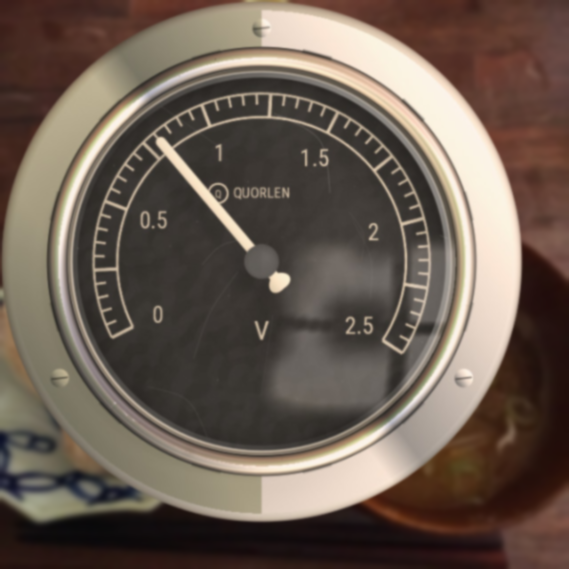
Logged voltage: 0.8 V
